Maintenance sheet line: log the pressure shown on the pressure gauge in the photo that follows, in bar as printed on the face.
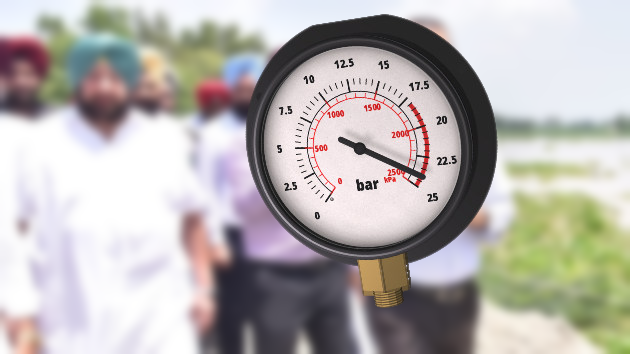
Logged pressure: 24 bar
